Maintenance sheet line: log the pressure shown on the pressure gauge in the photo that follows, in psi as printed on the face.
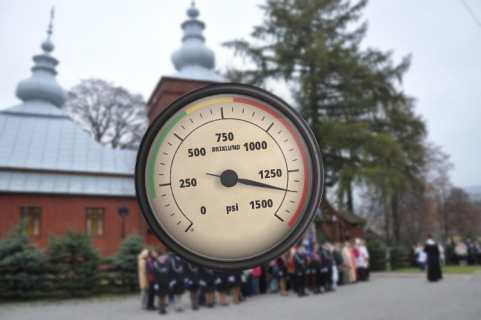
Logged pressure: 1350 psi
